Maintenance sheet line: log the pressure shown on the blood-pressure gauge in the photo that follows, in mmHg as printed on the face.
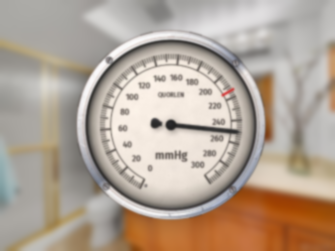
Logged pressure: 250 mmHg
